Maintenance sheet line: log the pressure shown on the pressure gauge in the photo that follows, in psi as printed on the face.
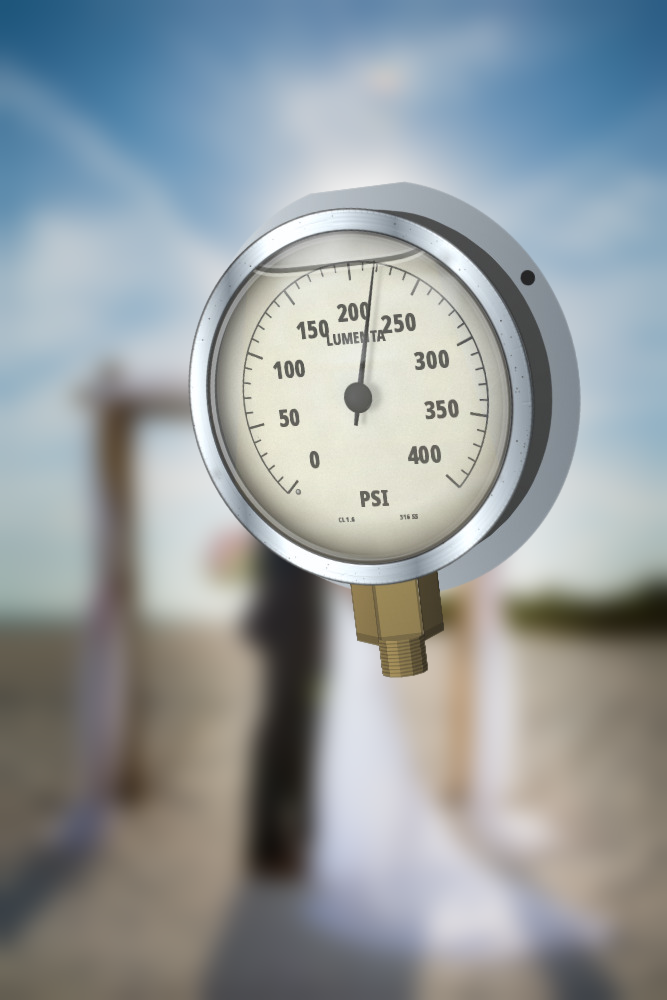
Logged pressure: 220 psi
